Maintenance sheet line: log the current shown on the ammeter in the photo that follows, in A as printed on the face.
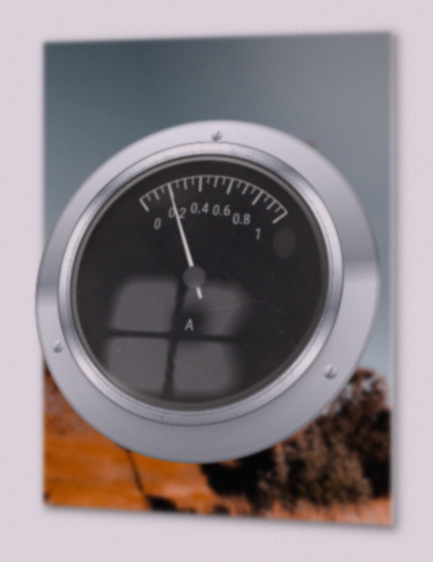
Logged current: 0.2 A
